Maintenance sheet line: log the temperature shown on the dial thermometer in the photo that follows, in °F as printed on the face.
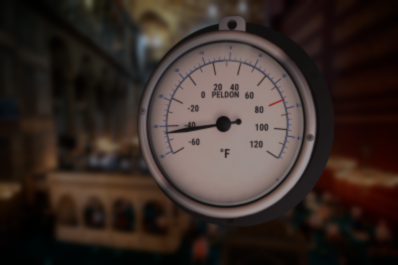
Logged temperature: -45 °F
